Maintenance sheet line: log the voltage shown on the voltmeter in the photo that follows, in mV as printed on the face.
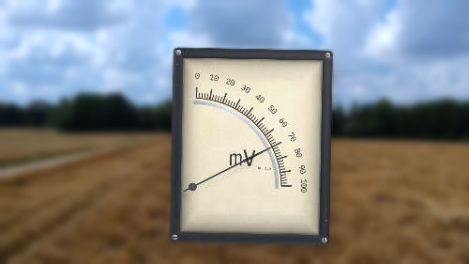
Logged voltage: 70 mV
